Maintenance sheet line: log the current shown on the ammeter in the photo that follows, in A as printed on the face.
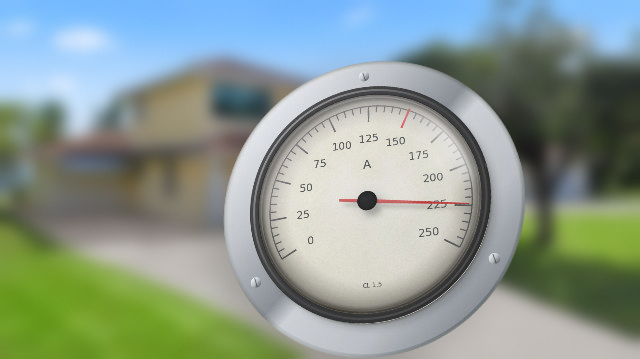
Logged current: 225 A
